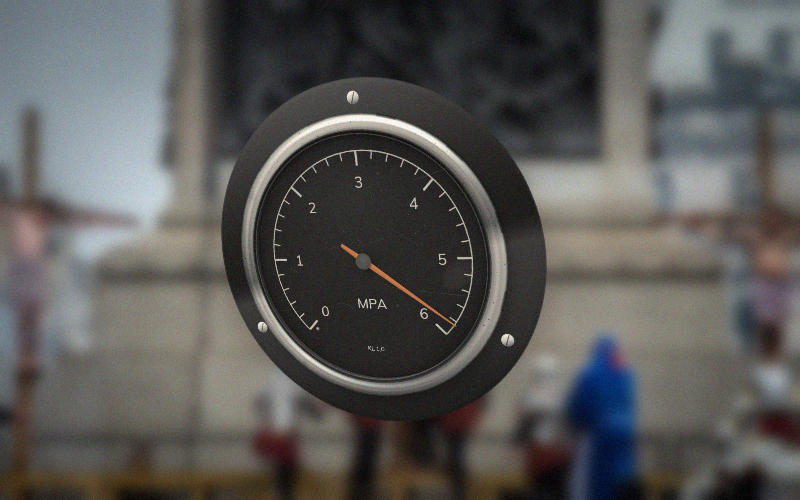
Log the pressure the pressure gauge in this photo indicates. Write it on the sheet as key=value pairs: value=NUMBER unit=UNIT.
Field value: value=5.8 unit=MPa
